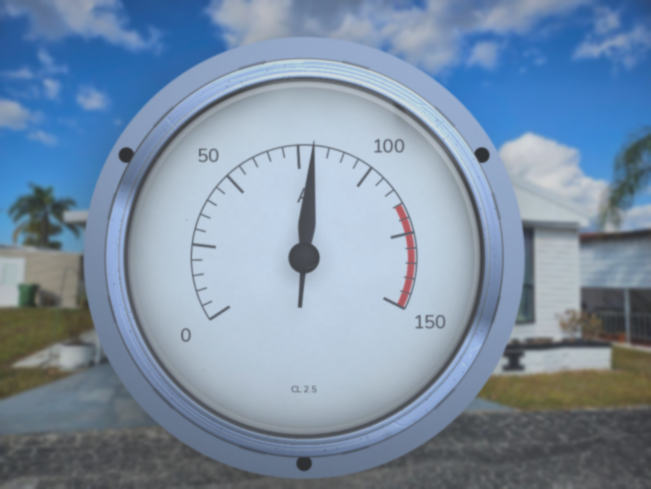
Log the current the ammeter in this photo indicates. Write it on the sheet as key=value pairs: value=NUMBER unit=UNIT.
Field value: value=80 unit=A
